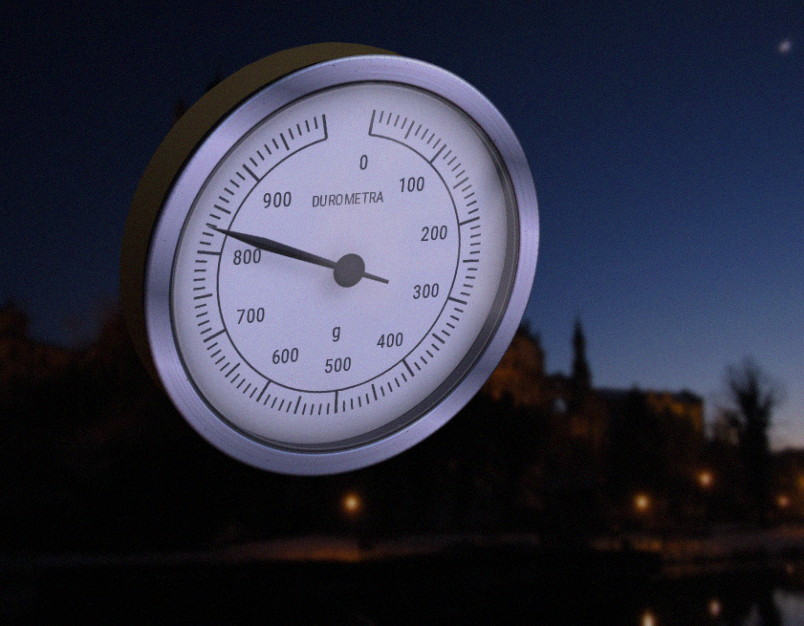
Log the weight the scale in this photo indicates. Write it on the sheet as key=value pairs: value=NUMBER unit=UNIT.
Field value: value=830 unit=g
